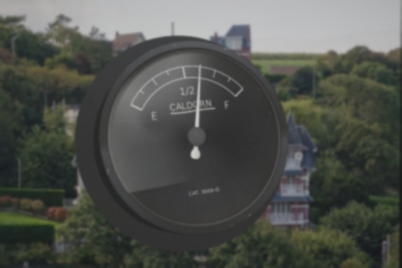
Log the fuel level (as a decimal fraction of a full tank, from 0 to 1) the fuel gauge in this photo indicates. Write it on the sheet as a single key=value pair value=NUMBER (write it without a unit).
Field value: value=0.625
